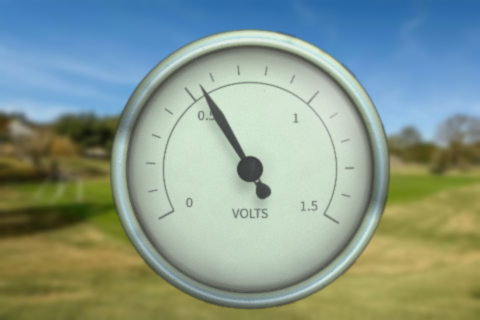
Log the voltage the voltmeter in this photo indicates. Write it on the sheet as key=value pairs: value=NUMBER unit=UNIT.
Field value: value=0.55 unit=V
